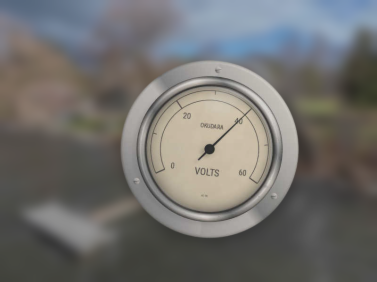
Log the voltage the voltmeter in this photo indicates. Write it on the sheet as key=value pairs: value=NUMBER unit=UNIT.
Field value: value=40 unit=V
